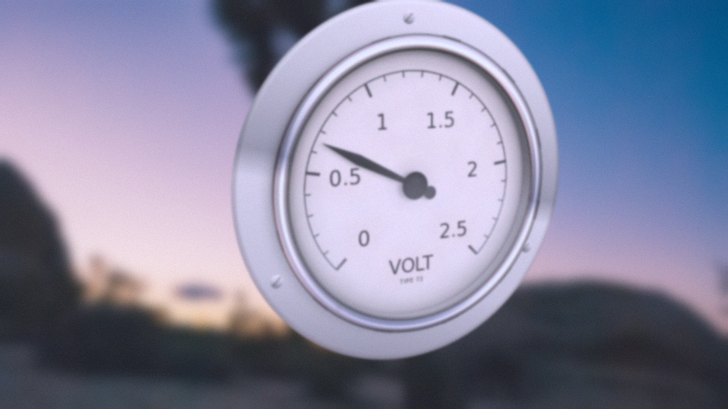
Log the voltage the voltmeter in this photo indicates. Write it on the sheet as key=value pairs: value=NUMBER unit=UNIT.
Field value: value=0.65 unit=V
